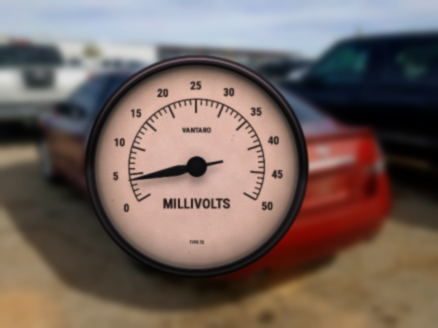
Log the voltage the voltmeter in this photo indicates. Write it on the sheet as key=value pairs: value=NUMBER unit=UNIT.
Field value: value=4 unit=mV
